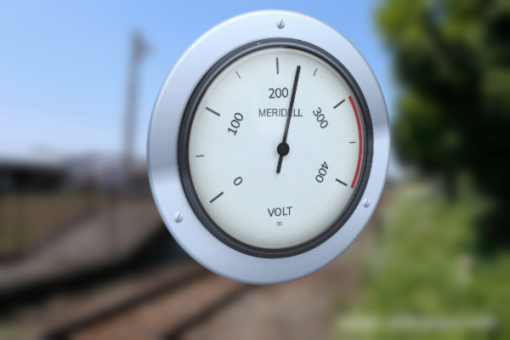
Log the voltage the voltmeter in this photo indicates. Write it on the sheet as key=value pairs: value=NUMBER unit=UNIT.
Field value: value=225 unit=V
